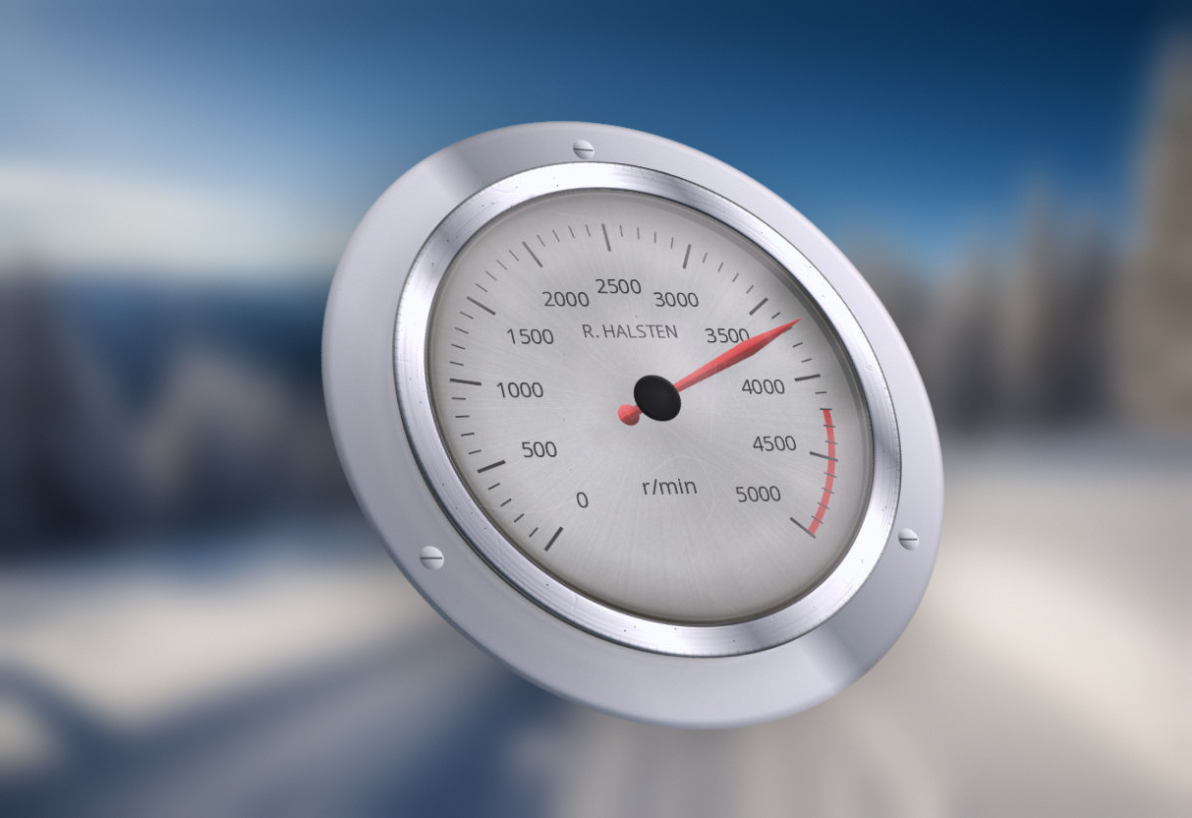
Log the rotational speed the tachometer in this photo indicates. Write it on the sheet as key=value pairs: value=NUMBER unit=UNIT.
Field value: value=3700 unit=rpm
